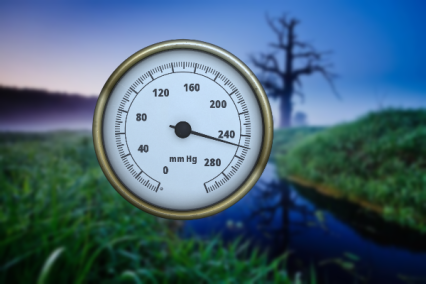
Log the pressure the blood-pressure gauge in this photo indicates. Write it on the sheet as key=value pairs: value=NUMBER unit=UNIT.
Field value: value=250 unit=mmHg
